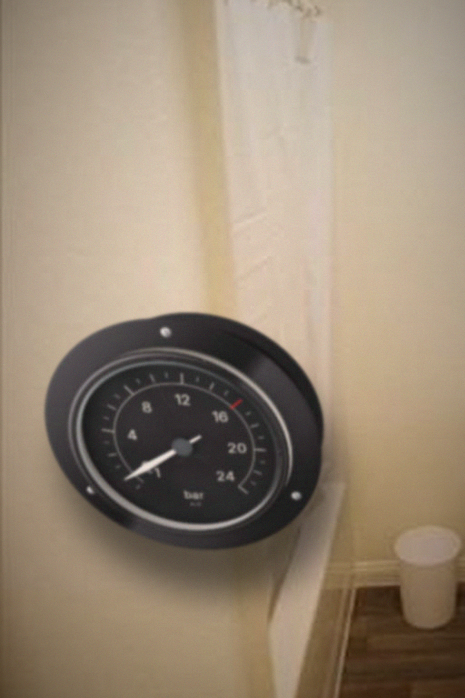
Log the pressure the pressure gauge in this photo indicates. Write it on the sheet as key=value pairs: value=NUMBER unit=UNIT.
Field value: value=0 unit=bar
